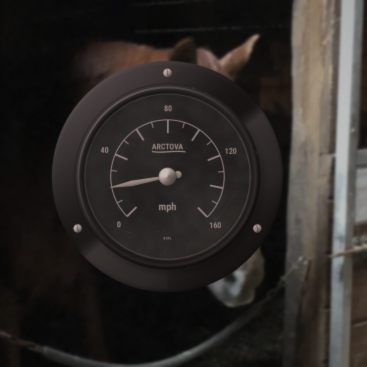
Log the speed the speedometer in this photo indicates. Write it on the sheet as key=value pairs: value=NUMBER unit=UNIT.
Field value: value=20 unit=mph
